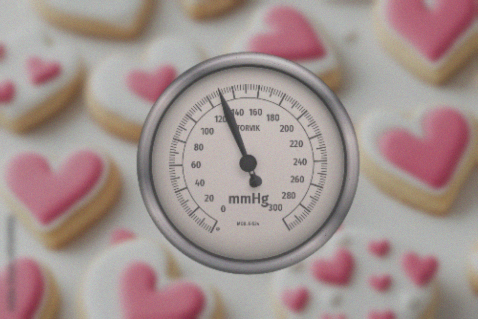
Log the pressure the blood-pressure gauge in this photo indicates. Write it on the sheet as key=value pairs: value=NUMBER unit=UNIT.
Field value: value=130 unit=mmHg
